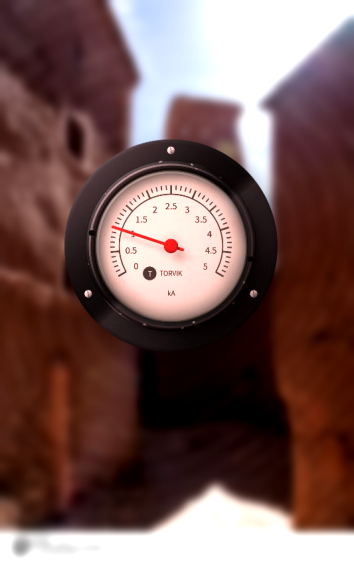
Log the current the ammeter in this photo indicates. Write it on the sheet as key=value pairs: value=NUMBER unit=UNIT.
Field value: value=1 unit=kA
